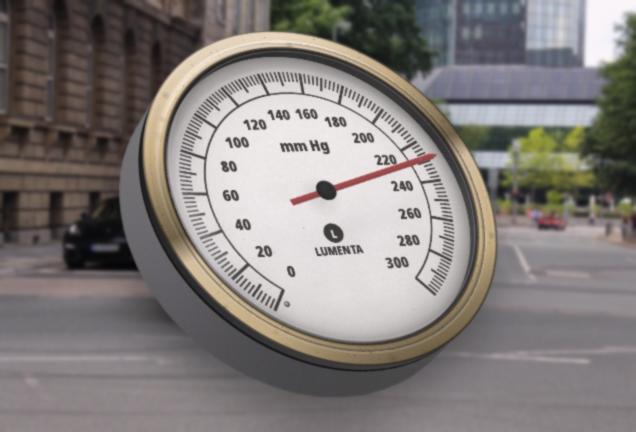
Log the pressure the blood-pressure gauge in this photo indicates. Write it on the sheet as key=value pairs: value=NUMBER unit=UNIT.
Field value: value=230 unit=mmHg
